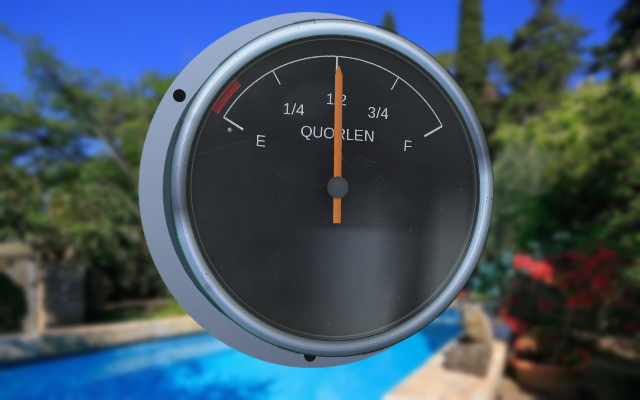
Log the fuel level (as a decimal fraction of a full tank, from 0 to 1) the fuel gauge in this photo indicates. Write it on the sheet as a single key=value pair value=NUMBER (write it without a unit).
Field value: value=0.5
